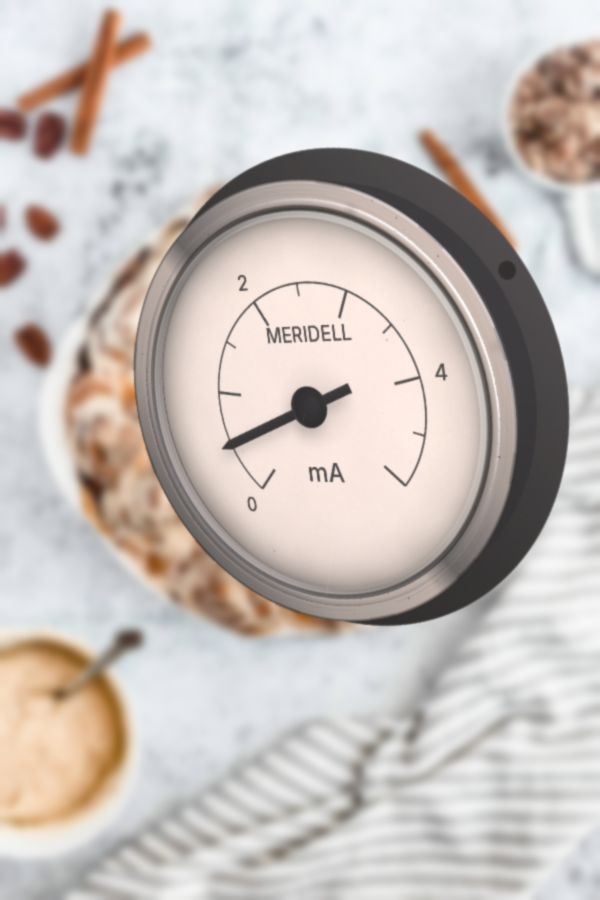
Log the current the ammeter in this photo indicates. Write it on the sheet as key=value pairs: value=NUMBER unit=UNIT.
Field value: value=0.5 unit=mA
